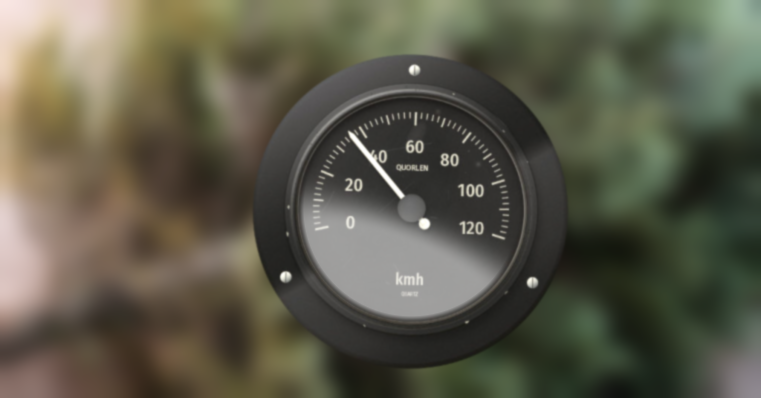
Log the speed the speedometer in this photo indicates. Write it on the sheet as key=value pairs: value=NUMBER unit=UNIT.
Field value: value=36 unit=km/h
